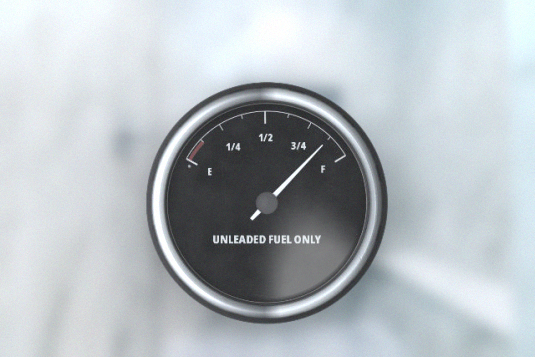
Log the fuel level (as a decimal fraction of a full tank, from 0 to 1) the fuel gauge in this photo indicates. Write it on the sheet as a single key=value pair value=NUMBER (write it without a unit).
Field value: value=0.875
